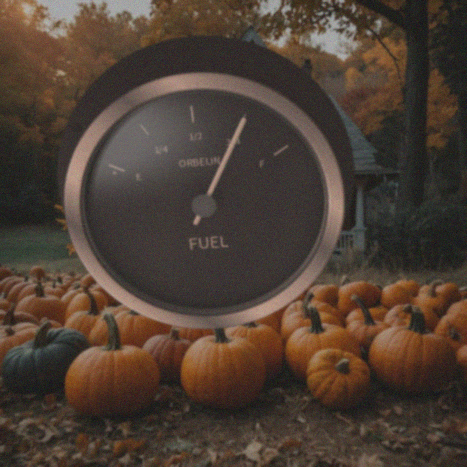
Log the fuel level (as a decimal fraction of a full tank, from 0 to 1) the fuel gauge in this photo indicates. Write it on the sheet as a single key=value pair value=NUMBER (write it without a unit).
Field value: value=0.75
